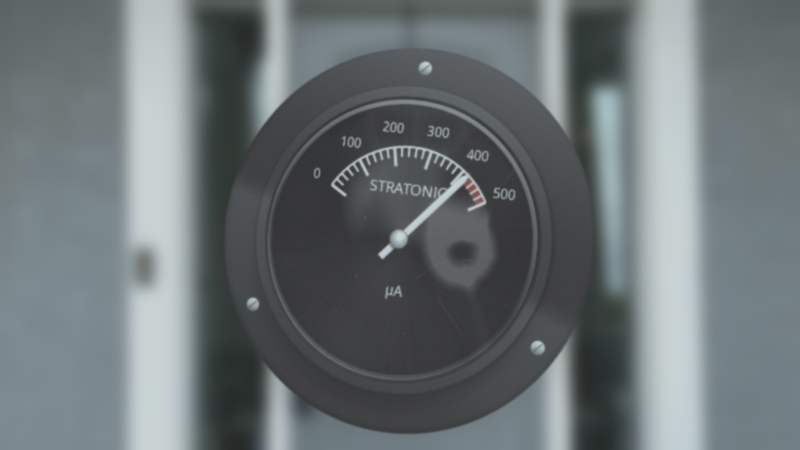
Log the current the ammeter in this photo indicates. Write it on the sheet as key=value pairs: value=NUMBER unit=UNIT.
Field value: value=420 unit=µA
